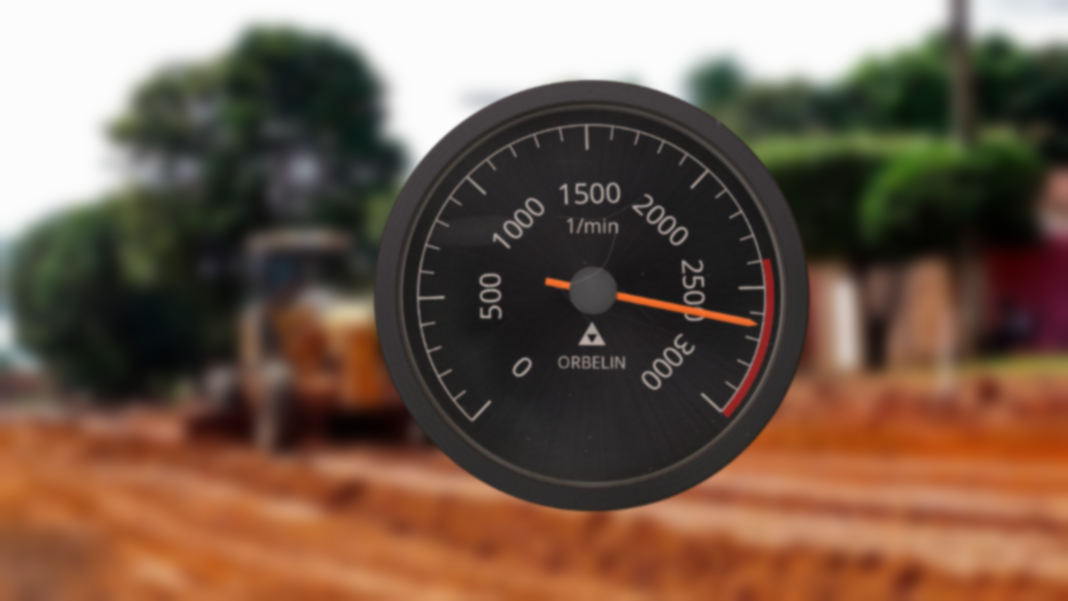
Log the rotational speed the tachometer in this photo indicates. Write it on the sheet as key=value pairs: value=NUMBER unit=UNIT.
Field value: value=2650 unit=rpm
